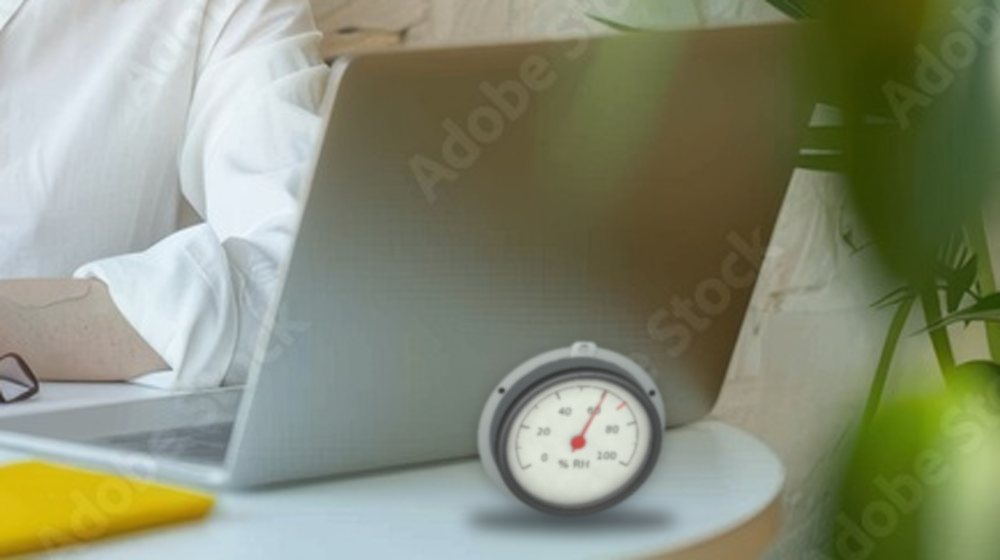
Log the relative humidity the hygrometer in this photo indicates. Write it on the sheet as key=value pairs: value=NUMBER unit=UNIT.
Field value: value=60 unit=%
